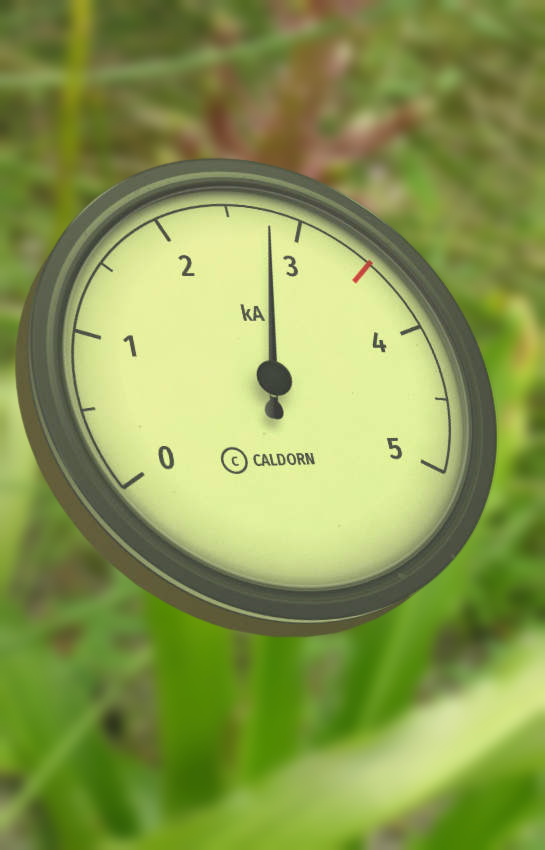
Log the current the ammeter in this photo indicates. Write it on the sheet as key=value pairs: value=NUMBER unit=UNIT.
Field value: value=2.75 unit=kA
